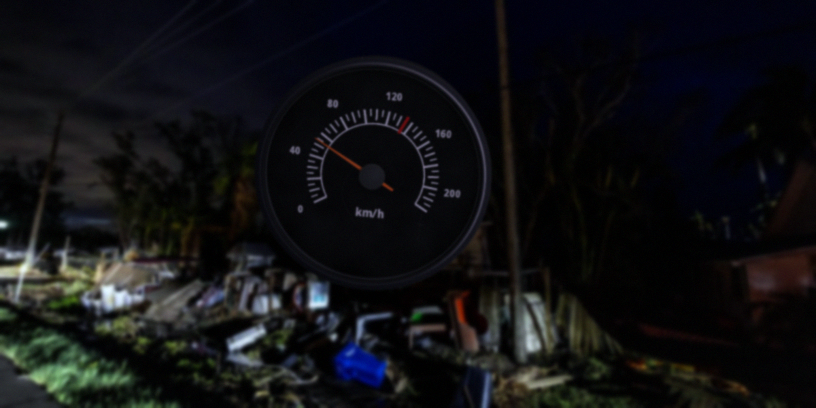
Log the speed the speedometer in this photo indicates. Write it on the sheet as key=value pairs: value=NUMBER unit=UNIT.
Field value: value=55 unit=km/h
